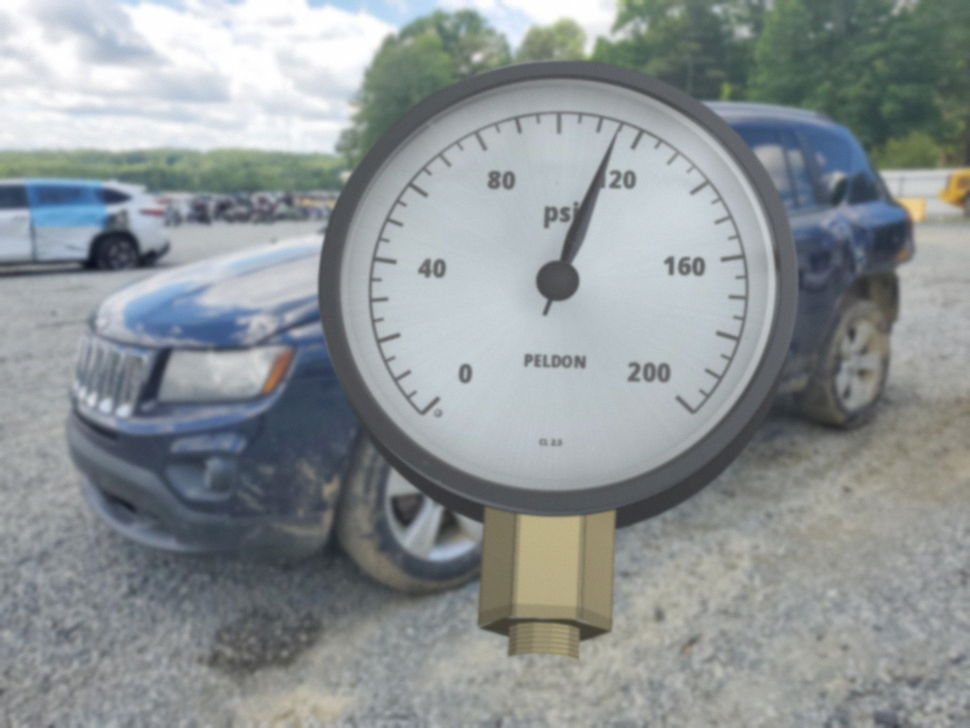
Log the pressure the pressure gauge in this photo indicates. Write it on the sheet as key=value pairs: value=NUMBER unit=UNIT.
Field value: value=115 unit=psi
